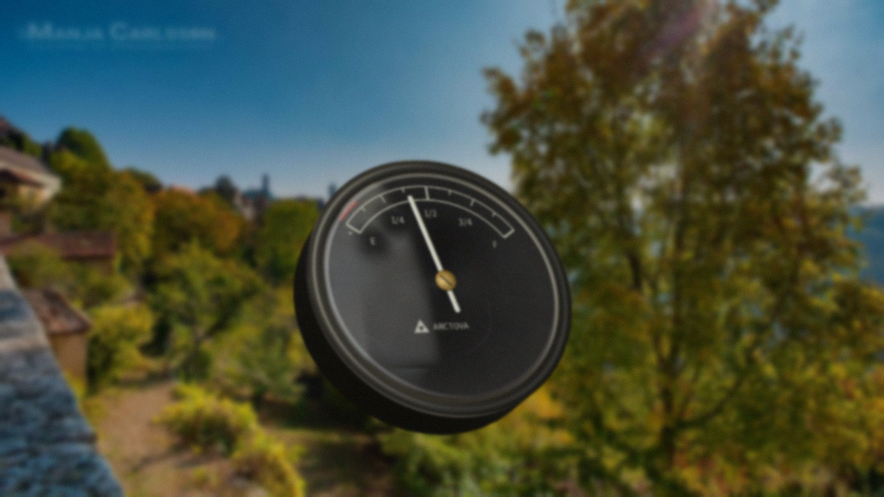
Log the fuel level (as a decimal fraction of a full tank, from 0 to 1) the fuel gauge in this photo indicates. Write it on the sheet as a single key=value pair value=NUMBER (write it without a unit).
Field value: value=0.375
